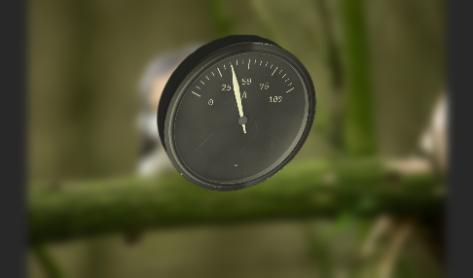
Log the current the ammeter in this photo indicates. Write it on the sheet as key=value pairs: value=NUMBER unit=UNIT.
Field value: value=35 unit=A
